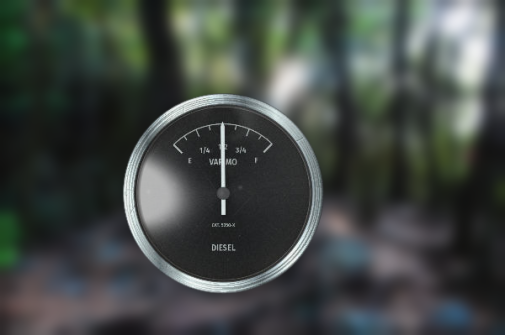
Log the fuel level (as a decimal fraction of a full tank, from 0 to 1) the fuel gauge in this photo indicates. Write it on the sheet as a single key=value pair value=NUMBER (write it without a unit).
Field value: value=0.5
